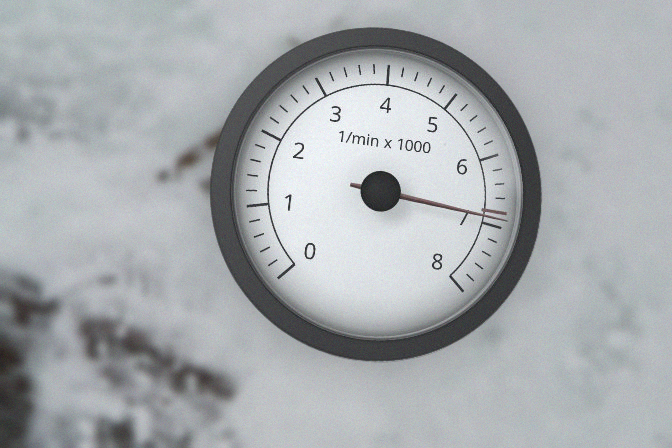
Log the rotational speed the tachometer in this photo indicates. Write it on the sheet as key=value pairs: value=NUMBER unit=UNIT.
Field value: value=6900 unit=rpm
